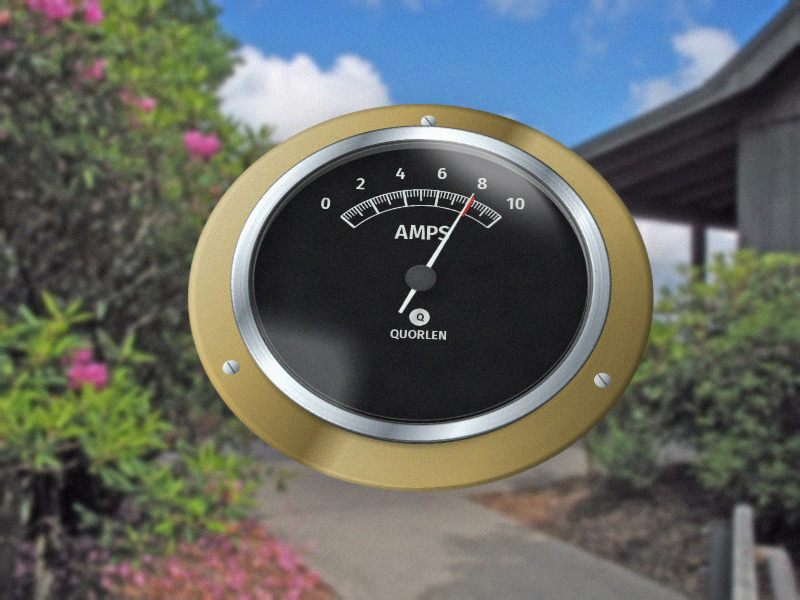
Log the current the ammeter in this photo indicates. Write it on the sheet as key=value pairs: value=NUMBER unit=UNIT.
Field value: value=8 unit=A
